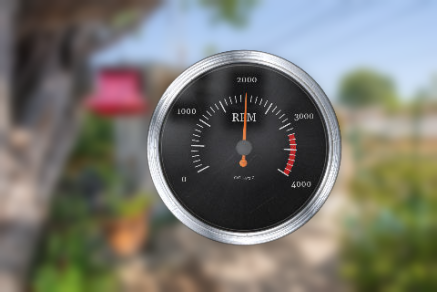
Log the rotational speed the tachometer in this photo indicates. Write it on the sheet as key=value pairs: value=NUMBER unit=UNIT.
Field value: value=2000 unit=rpm
